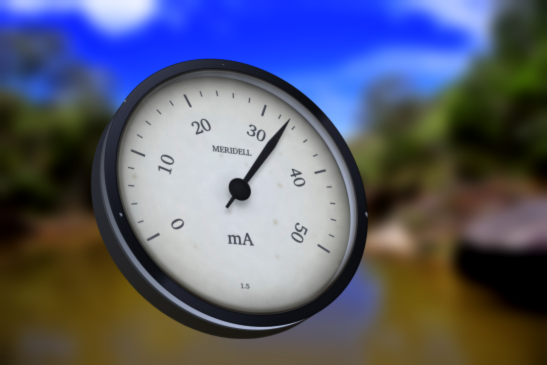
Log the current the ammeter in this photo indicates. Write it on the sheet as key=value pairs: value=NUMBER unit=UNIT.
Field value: value=33 unit=mA
